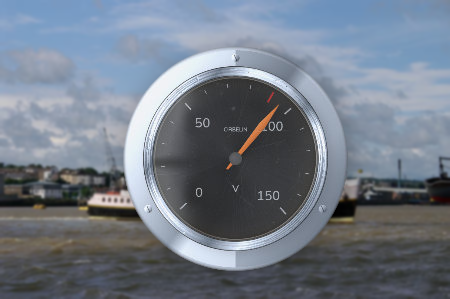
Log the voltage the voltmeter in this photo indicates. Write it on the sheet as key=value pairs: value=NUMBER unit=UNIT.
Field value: value=95 unit=V
